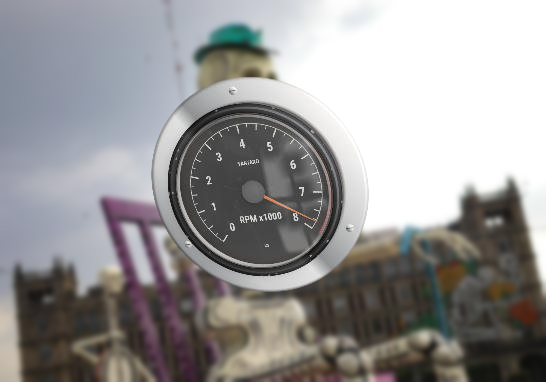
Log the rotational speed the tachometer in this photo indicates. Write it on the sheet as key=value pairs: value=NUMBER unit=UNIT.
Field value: value=7750 unit=rpm
